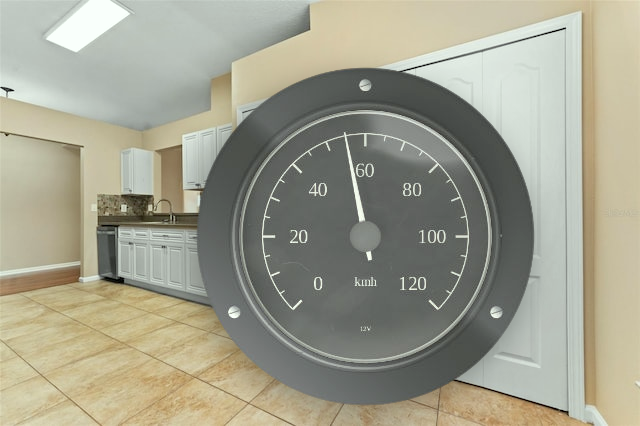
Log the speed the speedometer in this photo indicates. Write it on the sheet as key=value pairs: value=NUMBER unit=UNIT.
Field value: value=55 unit=km/h
